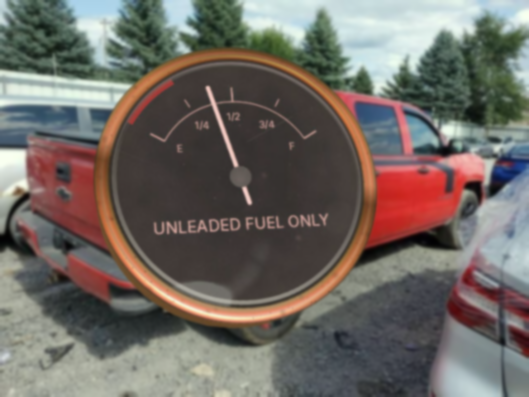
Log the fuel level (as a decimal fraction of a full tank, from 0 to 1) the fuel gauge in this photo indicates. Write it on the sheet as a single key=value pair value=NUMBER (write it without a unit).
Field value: value=0.375
